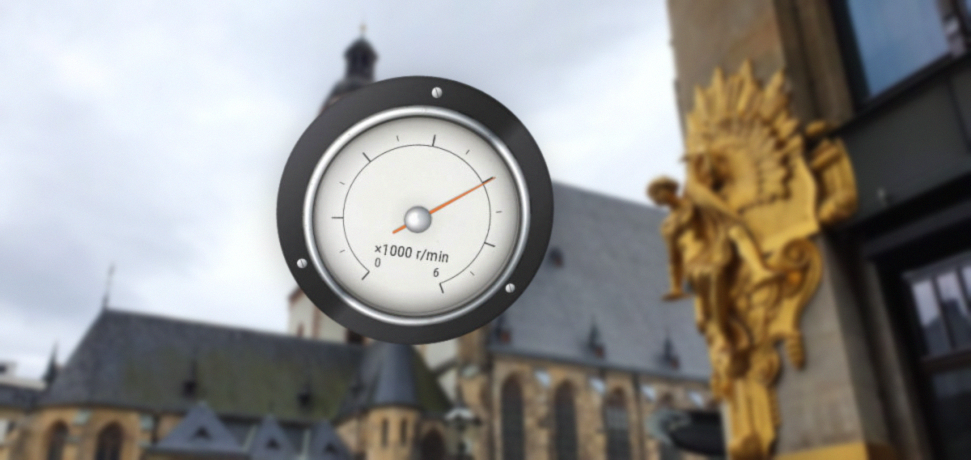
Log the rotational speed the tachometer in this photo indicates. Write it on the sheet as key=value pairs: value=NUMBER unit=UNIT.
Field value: value=4000 unit=rpm
